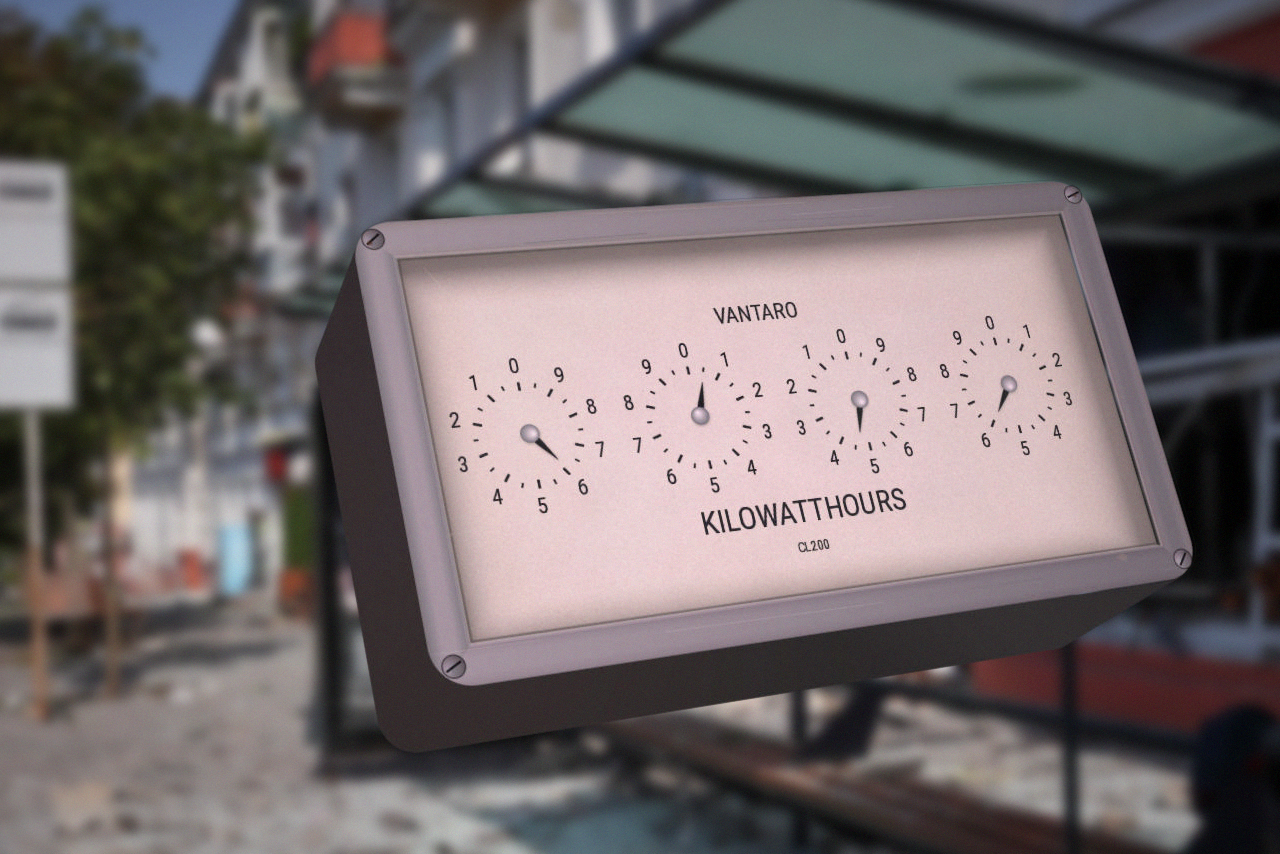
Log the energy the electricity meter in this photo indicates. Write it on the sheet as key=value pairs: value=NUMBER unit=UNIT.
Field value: value=6046 unit=kWh
